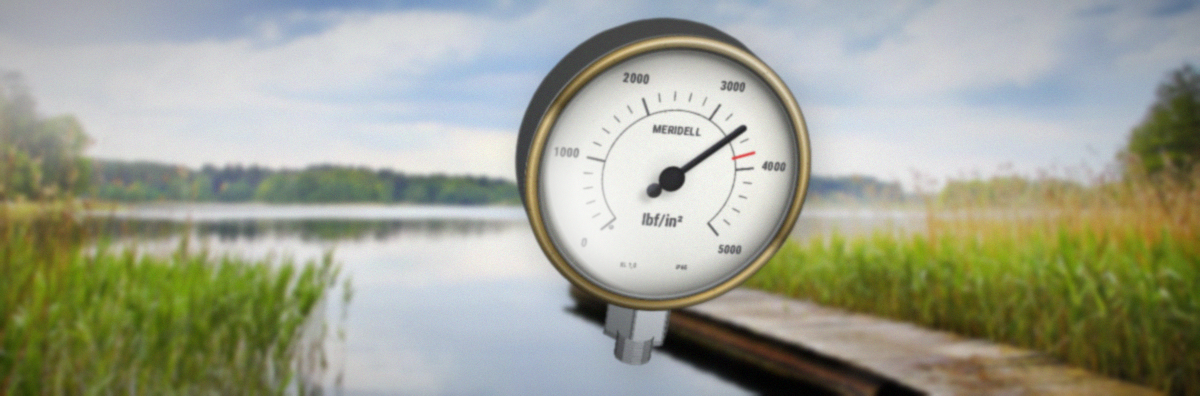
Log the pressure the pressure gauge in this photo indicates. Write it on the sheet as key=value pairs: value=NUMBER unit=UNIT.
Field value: value=3400 unit=psi
